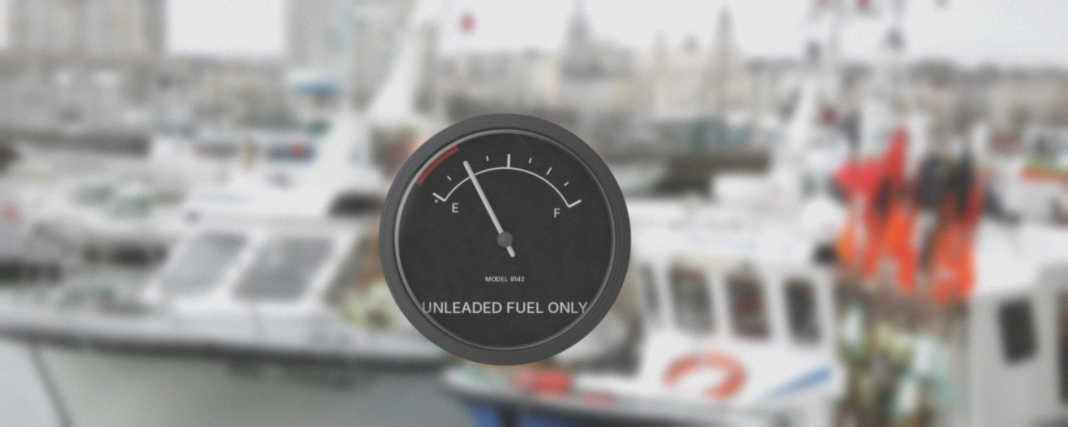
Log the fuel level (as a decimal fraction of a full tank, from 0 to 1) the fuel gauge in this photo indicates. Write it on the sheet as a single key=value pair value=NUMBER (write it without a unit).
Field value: value=0.25
